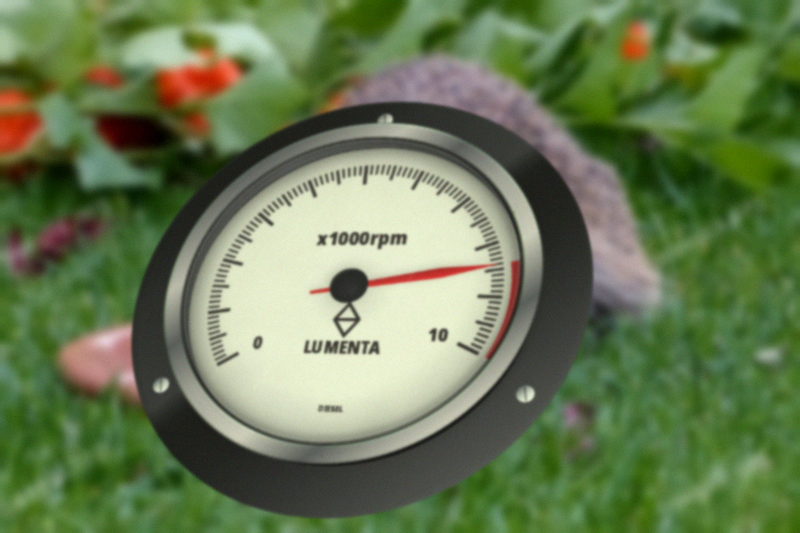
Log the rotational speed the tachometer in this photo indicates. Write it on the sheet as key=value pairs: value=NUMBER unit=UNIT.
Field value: value=8500 unit=rpm
